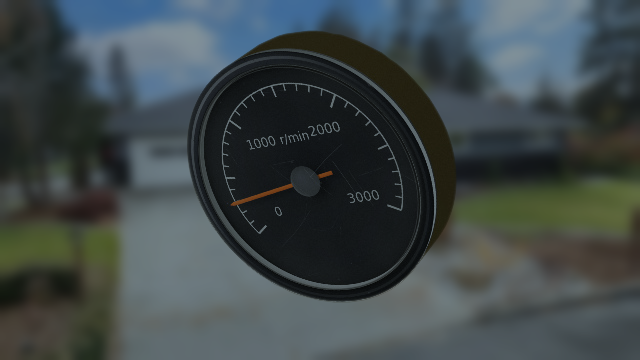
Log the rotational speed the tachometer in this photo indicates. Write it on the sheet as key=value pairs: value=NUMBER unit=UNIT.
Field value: value=300 unit=rpm
